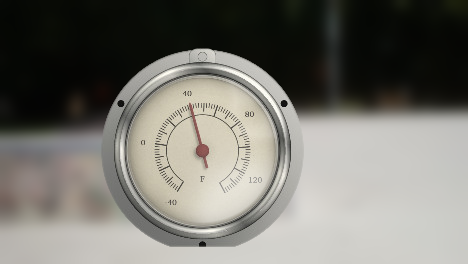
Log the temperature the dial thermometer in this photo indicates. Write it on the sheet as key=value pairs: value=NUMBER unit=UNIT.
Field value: value=40 unit=°F
